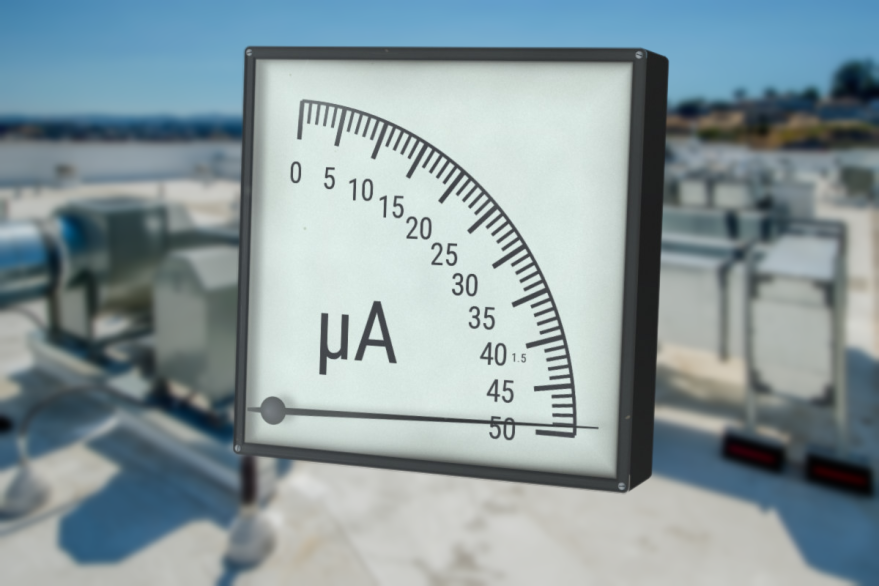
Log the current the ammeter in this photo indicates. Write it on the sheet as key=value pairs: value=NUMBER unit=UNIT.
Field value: value=49 unit=µA
